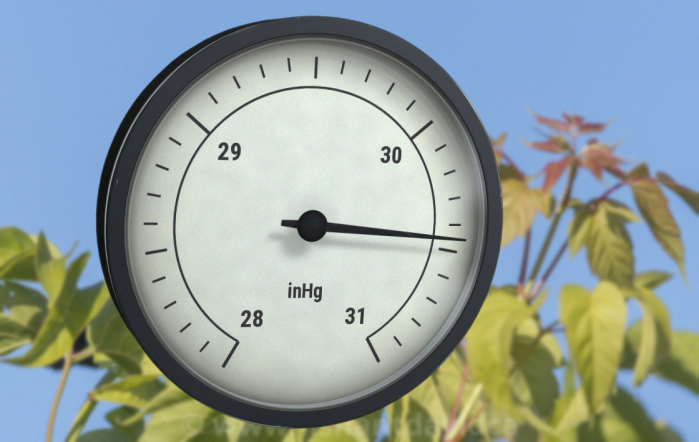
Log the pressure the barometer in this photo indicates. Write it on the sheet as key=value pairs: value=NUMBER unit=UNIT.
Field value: value=30.45 unit=inHg
